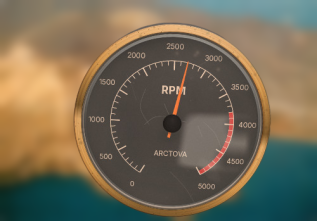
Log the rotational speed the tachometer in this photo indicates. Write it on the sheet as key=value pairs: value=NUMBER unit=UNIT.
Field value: value=2700 unit=rpm
